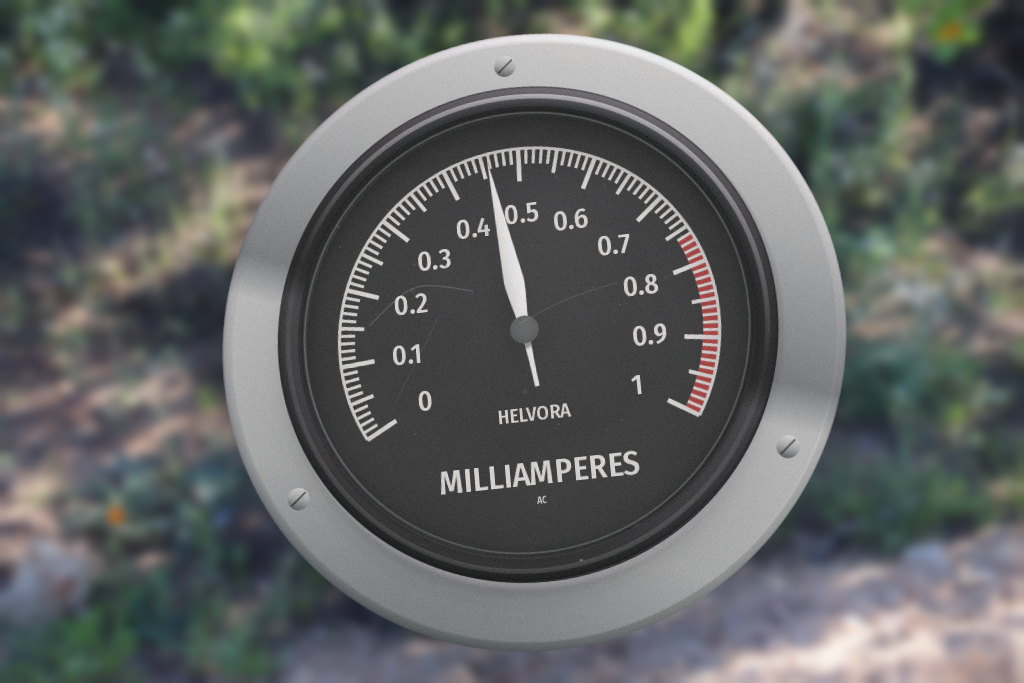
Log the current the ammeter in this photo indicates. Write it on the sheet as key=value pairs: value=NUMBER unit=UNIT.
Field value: value=0.46 unit=mA
